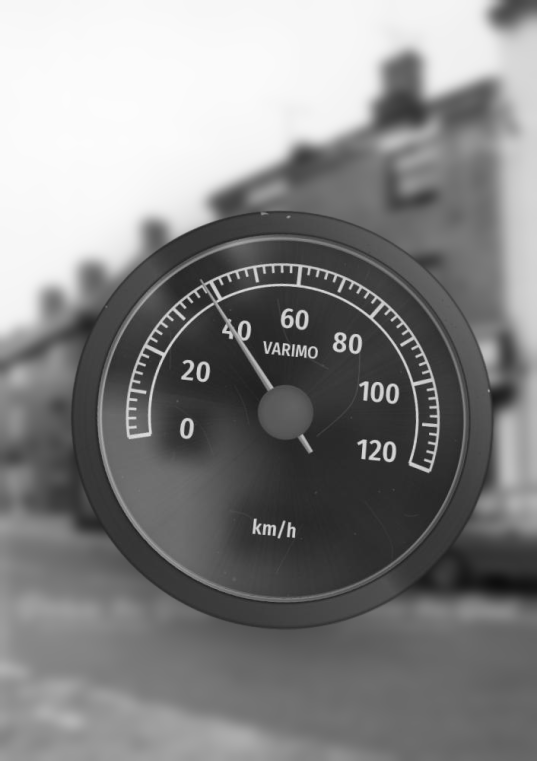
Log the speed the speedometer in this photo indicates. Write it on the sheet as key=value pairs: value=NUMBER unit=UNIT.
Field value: value=38 unit=km/h
